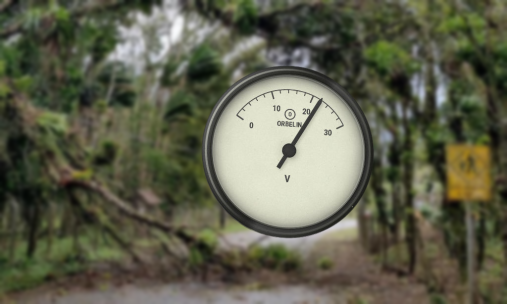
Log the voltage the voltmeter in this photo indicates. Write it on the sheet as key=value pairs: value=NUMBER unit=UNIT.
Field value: value=22 unit=V
